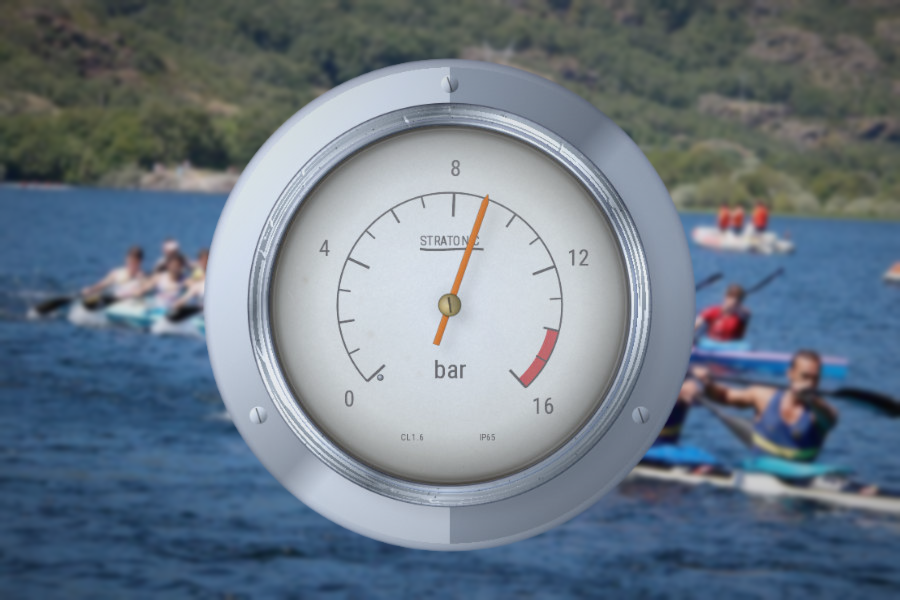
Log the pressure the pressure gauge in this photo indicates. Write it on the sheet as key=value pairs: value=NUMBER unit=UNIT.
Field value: value=9 unit=bar
